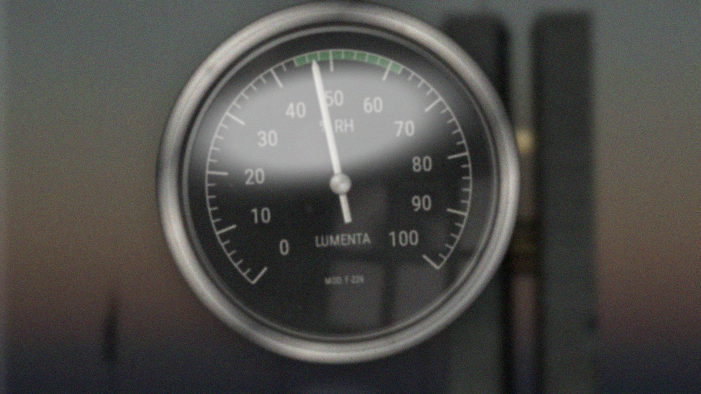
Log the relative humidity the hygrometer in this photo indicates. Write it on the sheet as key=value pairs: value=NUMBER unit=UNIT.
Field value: value=47 unit=%
